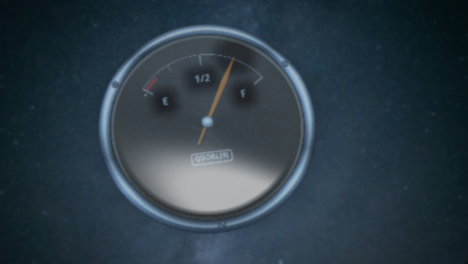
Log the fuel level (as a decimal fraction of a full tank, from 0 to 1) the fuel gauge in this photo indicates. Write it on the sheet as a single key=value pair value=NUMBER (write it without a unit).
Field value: value=0.75
